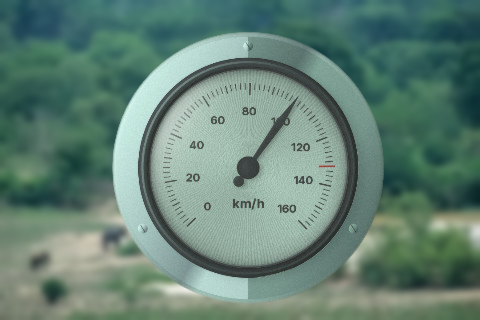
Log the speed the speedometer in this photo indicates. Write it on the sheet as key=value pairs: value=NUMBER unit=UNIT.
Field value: value=100 unit=km/h
